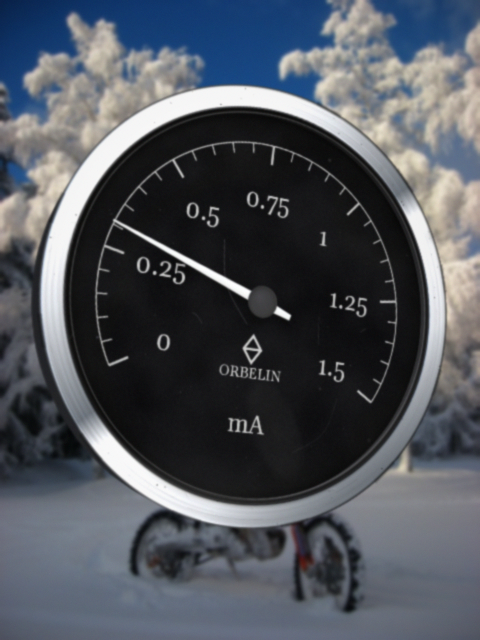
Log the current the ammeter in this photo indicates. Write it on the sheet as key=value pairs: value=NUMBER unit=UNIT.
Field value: value=0.3 unit=mA
